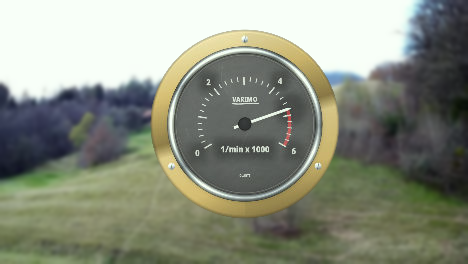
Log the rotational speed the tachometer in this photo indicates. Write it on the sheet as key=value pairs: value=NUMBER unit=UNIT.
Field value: value=4800 unit=rpm
